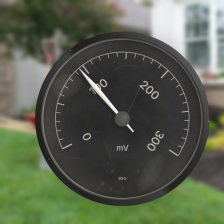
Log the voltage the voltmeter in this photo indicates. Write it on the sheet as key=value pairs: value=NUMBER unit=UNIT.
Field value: value=95 unit=mV
